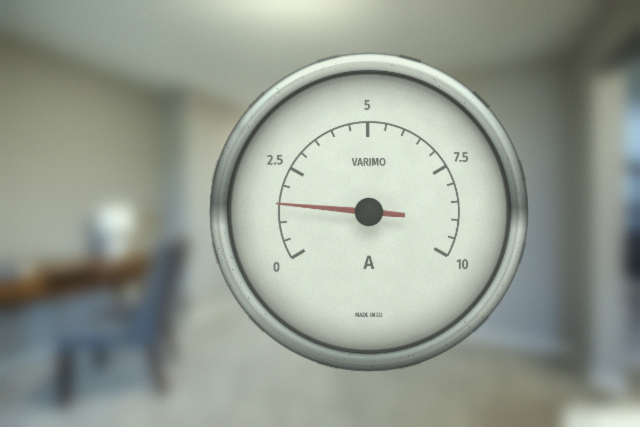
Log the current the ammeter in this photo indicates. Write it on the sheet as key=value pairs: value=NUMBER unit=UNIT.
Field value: value=1.5 unit=A
